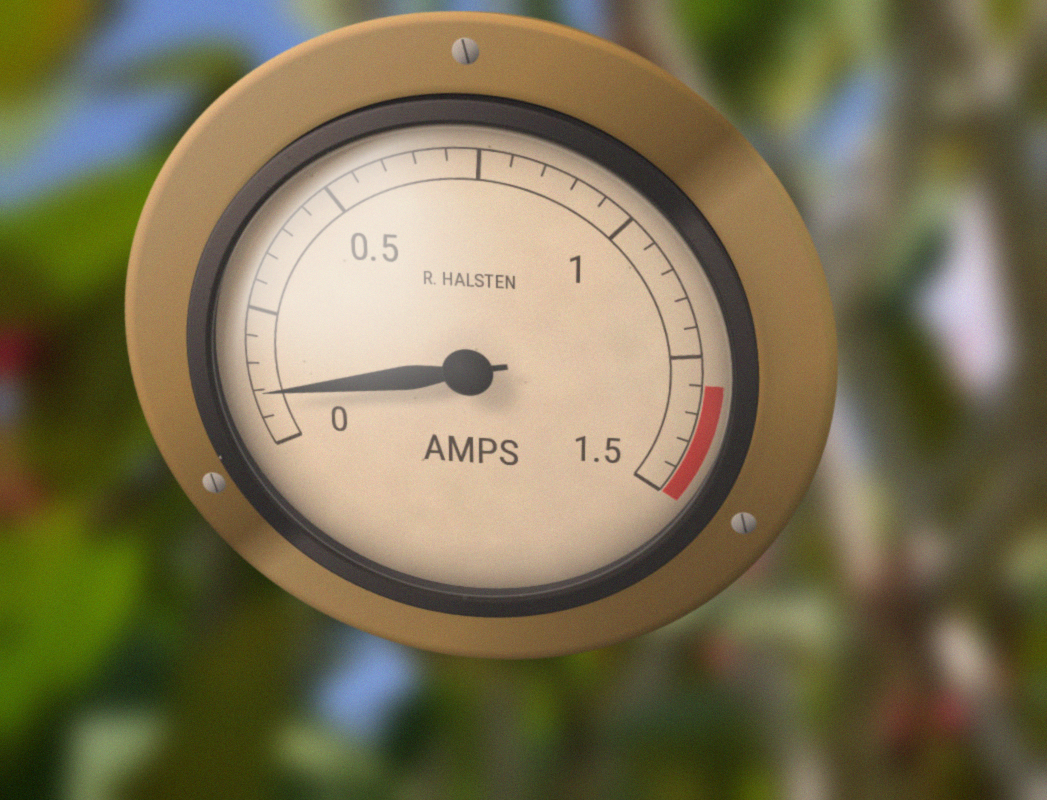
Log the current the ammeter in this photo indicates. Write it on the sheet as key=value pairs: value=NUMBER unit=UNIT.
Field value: value=0.1 unit=A
